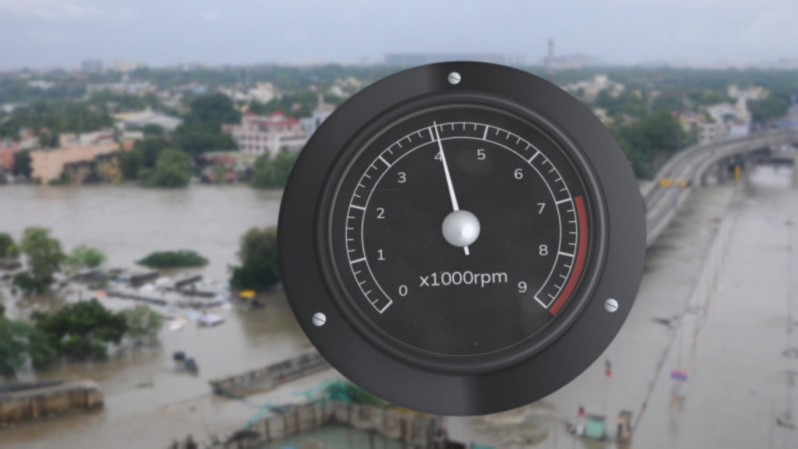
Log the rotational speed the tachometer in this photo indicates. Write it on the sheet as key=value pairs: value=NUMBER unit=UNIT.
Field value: value=4100 unit=rpm
